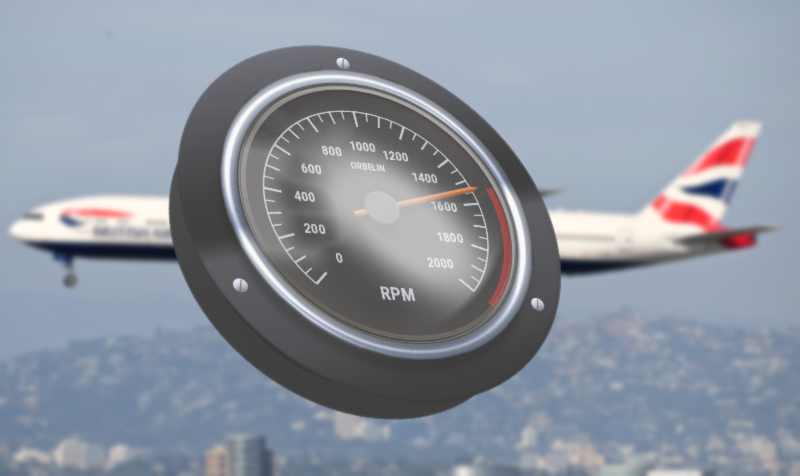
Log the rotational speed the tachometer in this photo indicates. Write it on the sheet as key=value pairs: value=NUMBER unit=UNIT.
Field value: value=1550 unit=rpm
